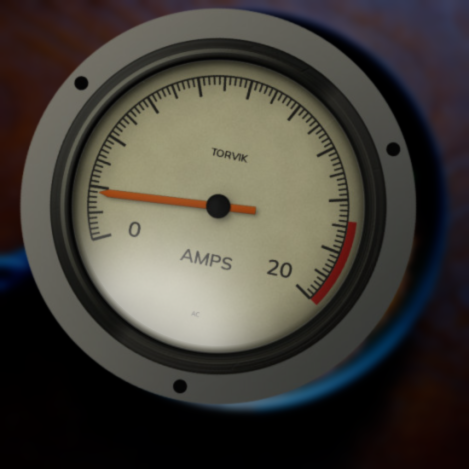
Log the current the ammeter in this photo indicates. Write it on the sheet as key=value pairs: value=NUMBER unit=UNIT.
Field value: value=1.8 unit=A
